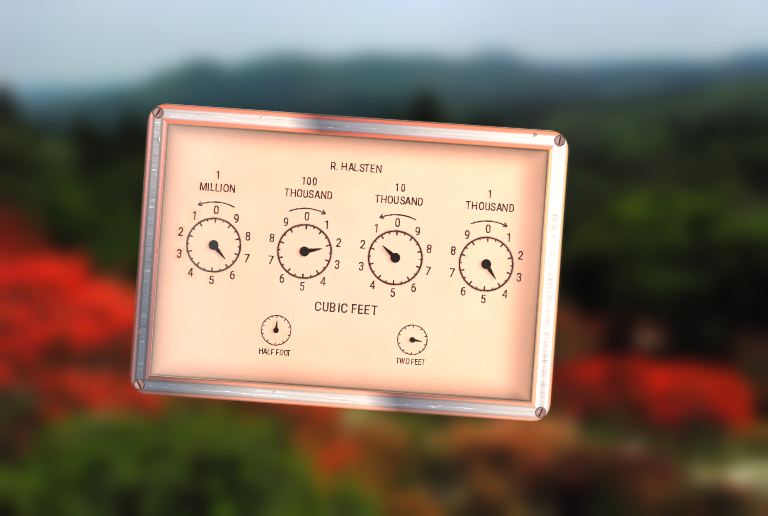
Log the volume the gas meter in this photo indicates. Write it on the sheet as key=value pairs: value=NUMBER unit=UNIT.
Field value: value=621400 unit=ft³
